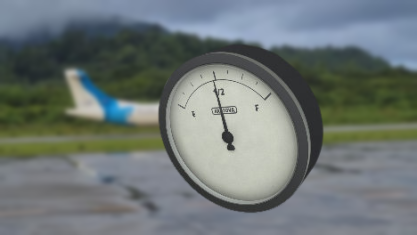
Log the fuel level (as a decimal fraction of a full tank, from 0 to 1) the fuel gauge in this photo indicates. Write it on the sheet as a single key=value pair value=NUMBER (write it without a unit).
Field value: value=0.5
